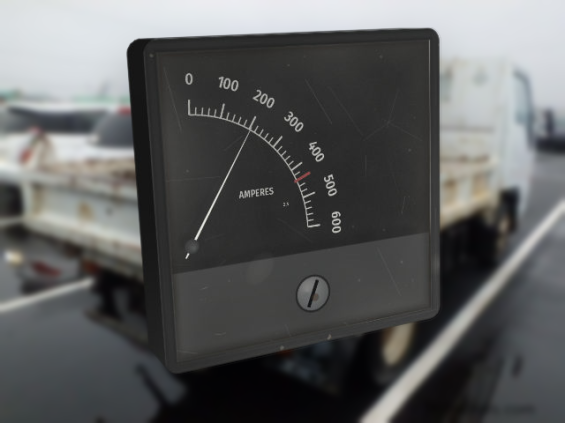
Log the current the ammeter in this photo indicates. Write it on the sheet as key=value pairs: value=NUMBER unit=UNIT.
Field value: value=200 unit=A
